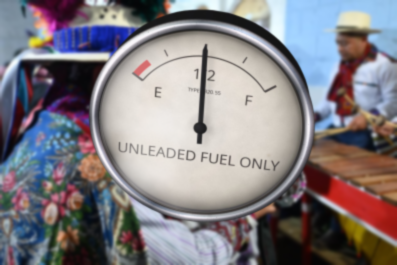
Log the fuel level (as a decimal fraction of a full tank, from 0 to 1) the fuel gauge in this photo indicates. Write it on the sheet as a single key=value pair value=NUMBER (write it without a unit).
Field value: value=0.5
